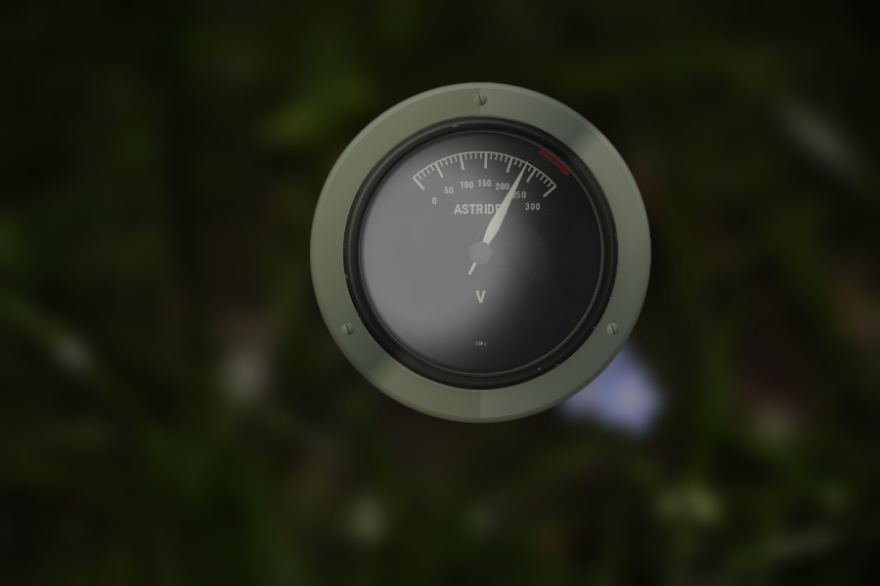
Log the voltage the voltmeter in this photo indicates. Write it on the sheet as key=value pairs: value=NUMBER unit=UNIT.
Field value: value=230 unit=V
